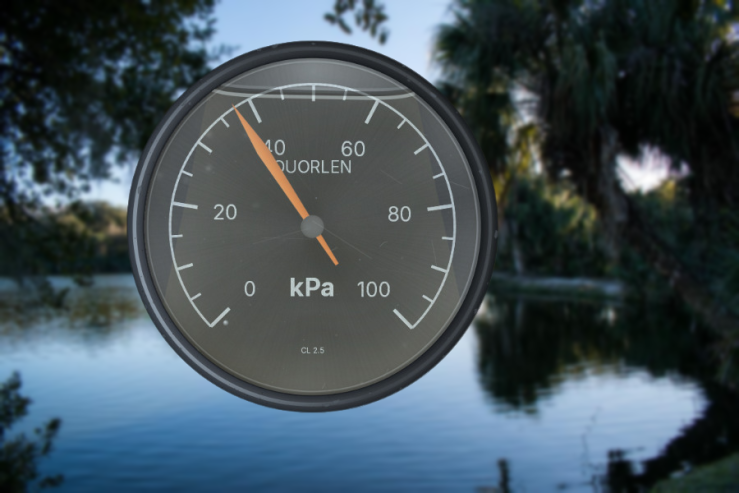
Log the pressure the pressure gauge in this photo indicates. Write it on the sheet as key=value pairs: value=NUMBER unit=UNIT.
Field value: value=37.5 unit=kPa
